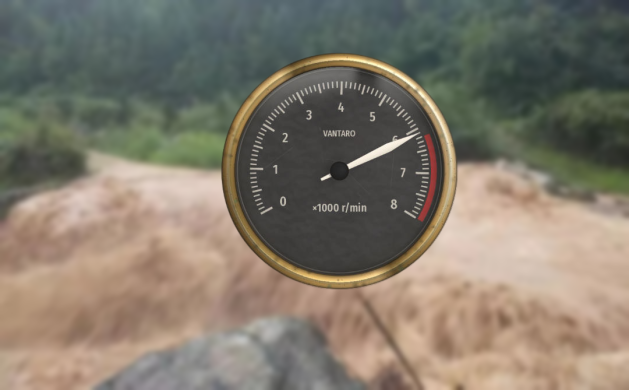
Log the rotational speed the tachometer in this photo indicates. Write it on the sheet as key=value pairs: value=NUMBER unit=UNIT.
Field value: value=6100 unit=rpm
